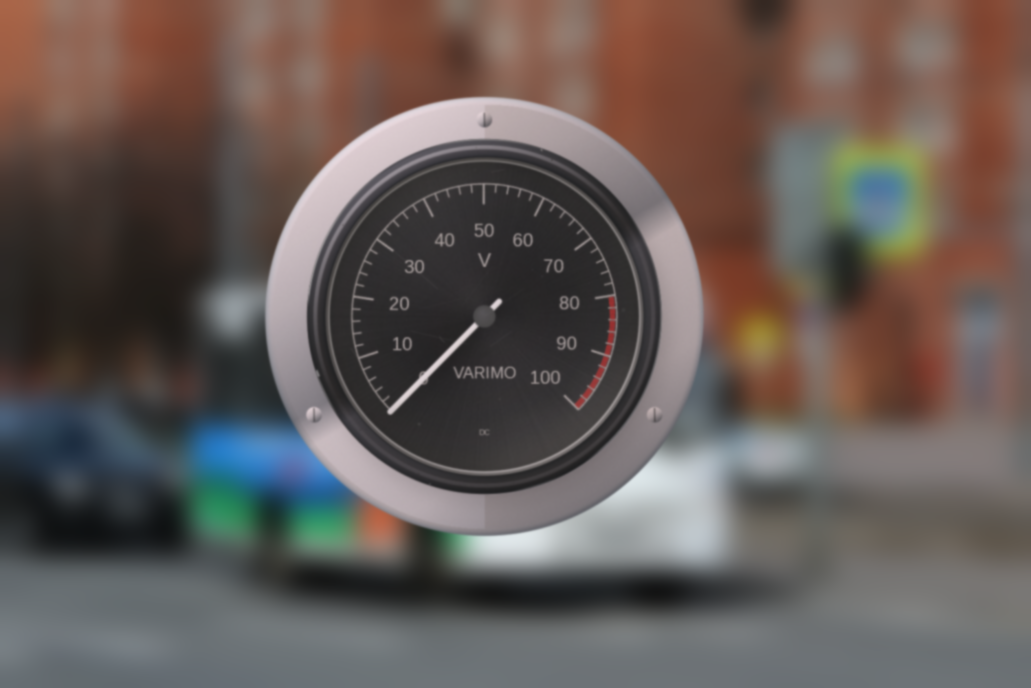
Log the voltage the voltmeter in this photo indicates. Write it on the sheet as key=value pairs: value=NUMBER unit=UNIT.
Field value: value=0 unit=V
